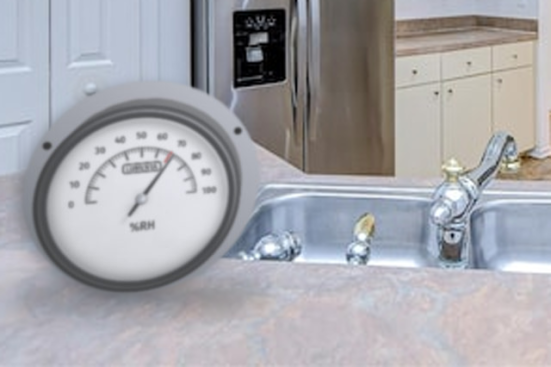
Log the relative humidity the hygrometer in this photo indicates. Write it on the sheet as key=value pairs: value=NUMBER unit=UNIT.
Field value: value=70 unit=%
